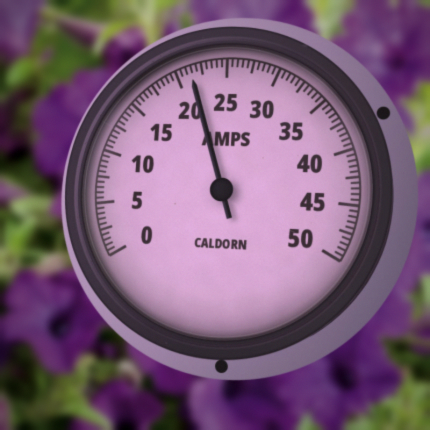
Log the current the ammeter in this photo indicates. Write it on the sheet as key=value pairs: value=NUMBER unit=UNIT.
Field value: value=21.5 unit=A
